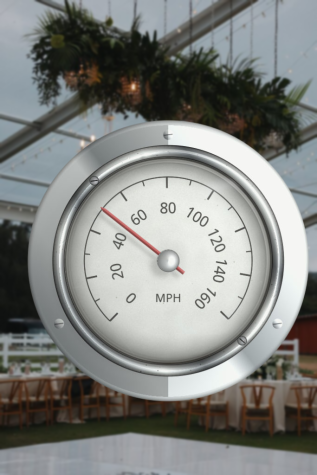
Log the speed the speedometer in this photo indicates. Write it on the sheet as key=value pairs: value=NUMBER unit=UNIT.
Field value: value=50 unit=mph
